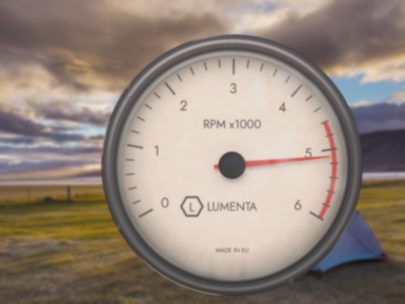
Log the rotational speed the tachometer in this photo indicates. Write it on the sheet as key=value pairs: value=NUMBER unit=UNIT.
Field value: value=5100 unit=rpm
